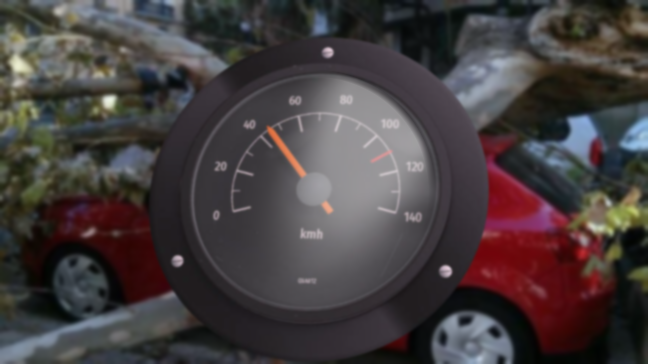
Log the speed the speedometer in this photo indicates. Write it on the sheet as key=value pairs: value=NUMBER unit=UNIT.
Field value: value=45 unit=km/h
